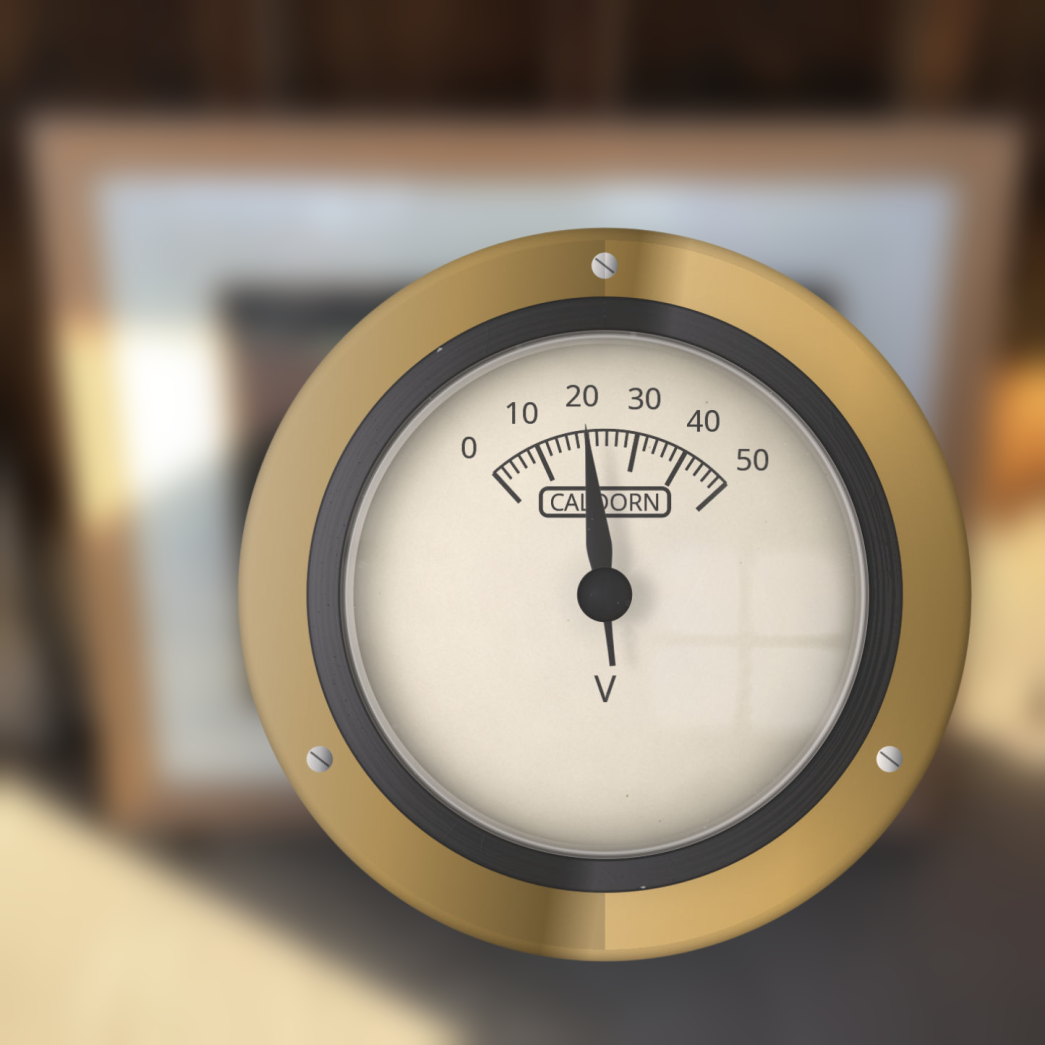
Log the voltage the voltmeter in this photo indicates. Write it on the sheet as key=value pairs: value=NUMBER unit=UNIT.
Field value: value=20 unit=V
